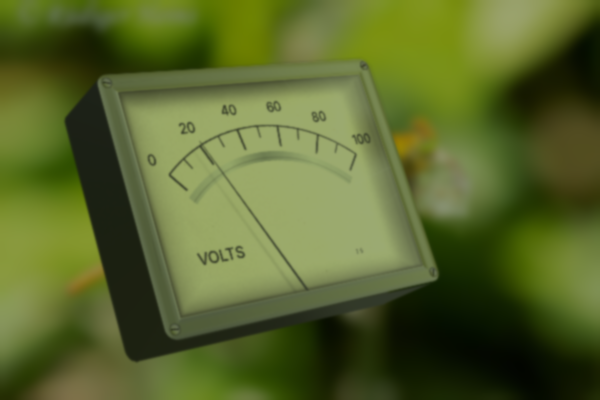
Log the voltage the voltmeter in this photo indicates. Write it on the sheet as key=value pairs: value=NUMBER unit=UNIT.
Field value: value=20 unit=V
